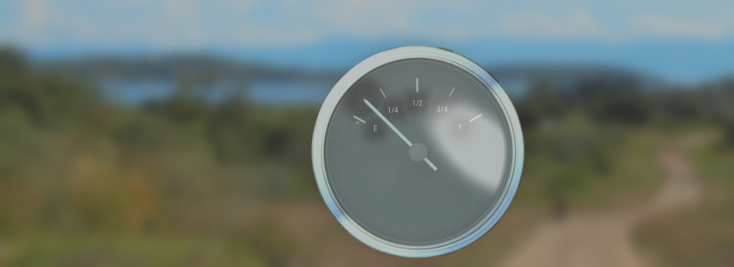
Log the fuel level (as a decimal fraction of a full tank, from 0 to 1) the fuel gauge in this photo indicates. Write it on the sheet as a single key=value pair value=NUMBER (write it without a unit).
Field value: value=0.125
